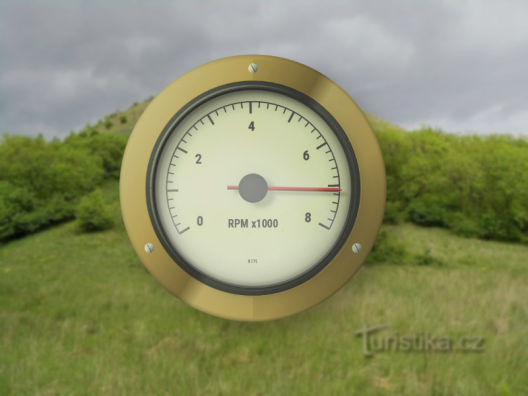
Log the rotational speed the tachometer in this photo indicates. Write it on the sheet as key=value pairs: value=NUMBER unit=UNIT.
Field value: value=7100 unit=rpm
